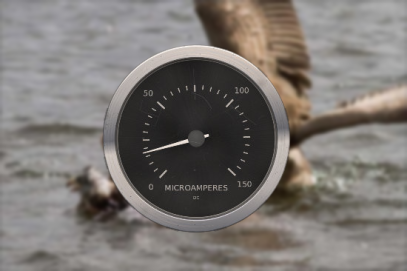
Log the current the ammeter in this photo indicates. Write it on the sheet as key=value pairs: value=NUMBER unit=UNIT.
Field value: value=17.5 unit=µA
